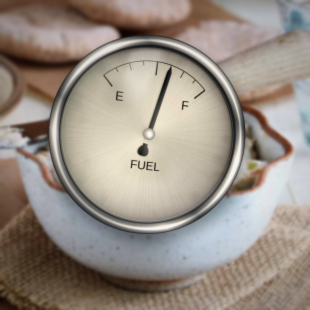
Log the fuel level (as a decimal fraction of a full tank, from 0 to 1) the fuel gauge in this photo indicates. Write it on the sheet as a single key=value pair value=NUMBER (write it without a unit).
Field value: value=0.625
